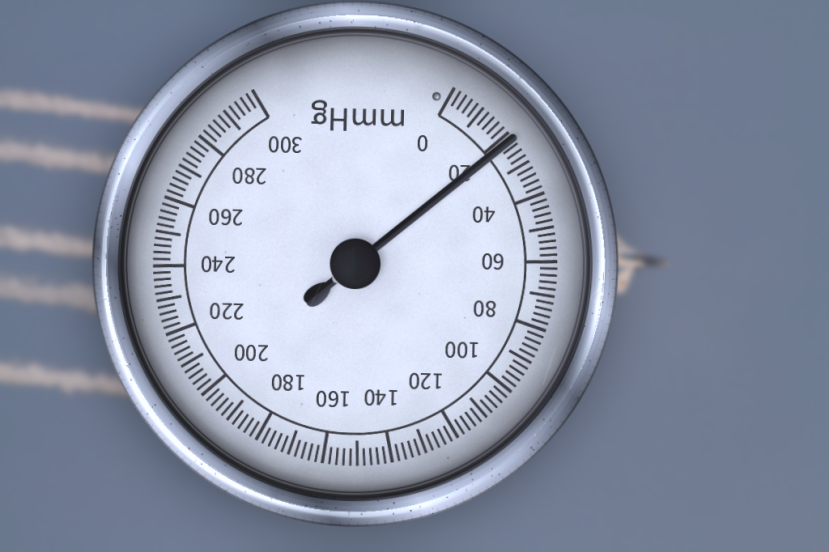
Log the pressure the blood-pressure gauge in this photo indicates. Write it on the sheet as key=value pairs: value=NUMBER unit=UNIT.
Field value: value=22 unit=mmHg
